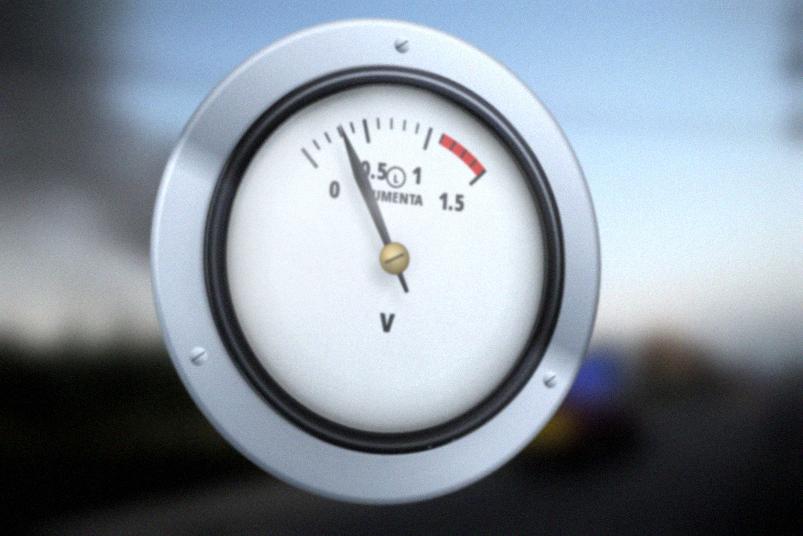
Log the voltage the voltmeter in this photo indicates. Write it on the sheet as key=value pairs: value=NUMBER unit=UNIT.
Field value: value=0.3 unit=V
